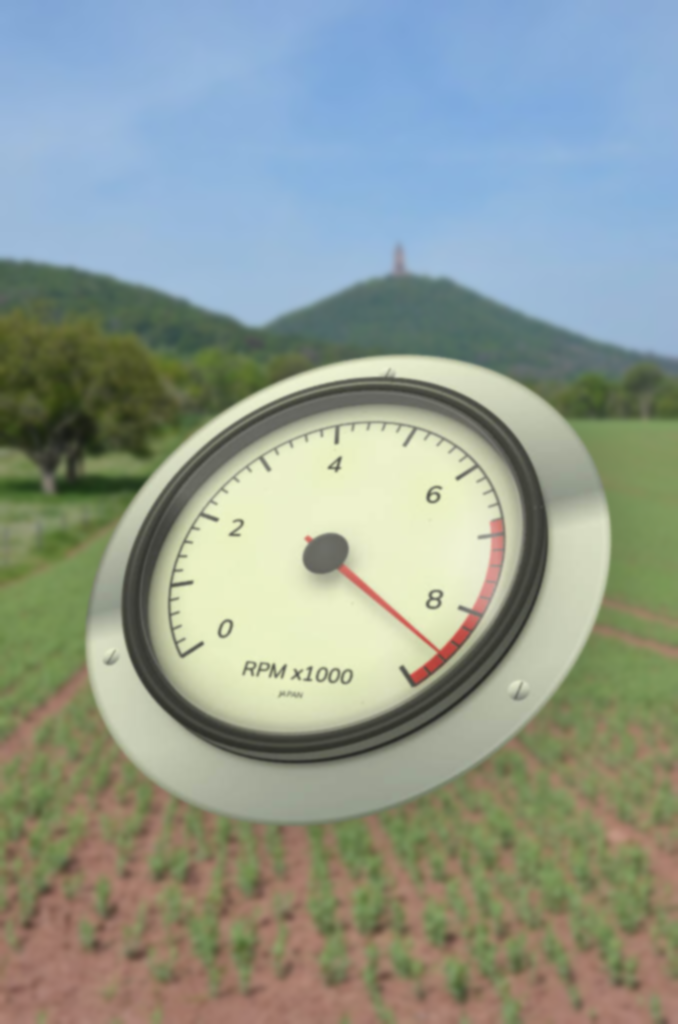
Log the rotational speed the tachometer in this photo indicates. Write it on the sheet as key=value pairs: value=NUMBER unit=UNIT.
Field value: value=8600 unit=rpm
